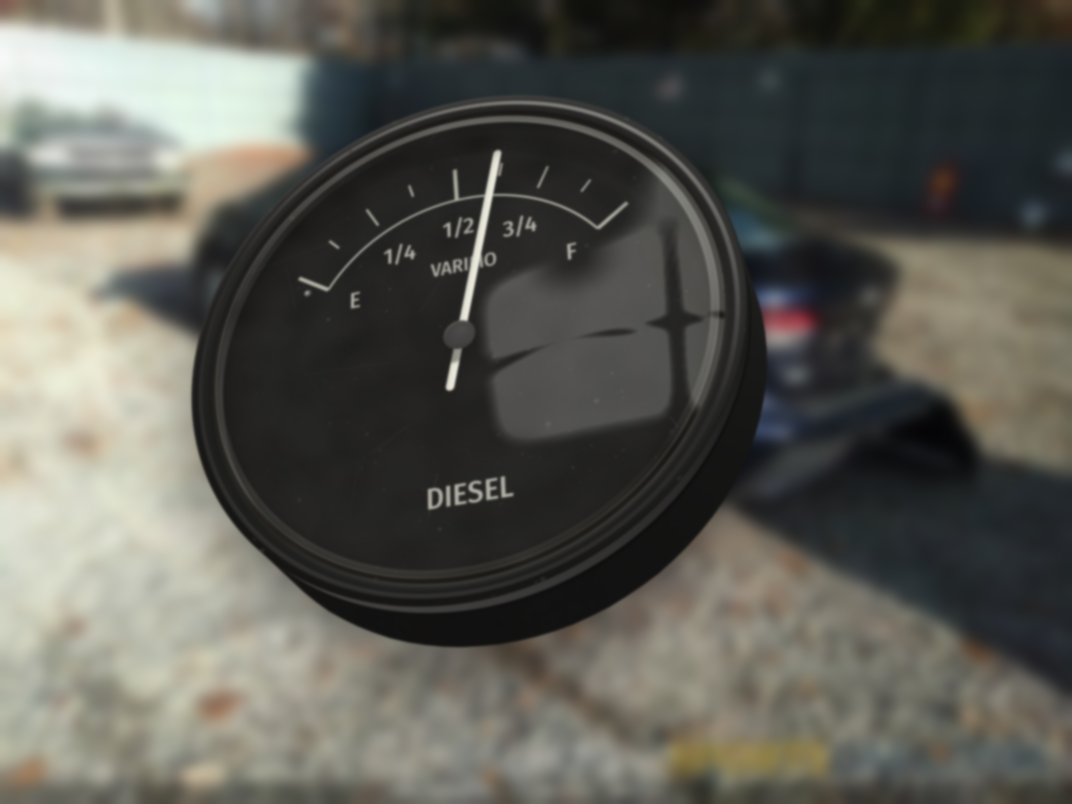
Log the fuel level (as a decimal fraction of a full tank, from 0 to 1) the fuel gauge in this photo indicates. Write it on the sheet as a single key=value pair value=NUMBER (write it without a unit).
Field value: value=0.625
